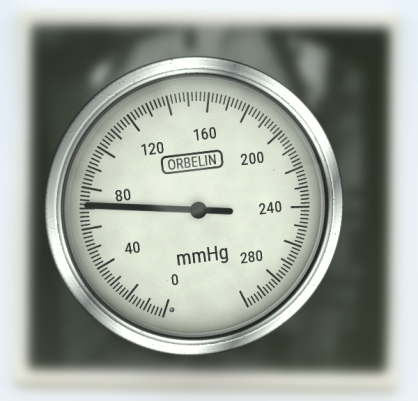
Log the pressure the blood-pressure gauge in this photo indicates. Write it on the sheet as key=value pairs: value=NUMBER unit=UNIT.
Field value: value=72 unit=mmHg
